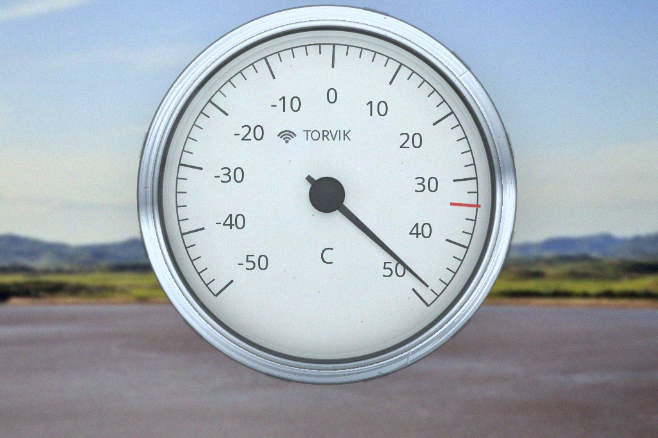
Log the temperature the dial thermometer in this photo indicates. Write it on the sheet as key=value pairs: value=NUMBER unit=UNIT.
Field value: value=48 unit=°C
